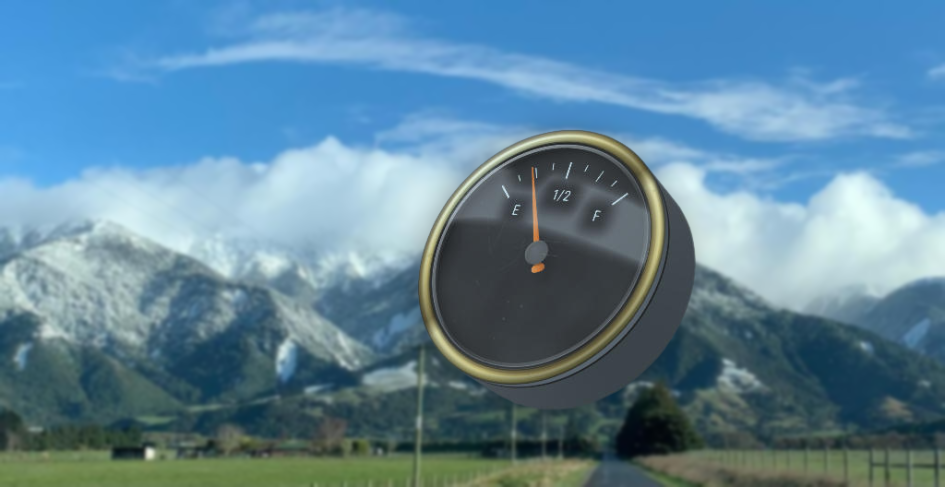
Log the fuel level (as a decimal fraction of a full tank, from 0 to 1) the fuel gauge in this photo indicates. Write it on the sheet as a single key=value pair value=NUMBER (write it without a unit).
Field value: value=0.25
